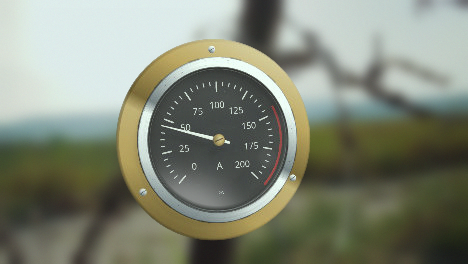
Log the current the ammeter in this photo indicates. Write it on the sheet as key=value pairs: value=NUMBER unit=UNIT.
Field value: value=45 unit=A
